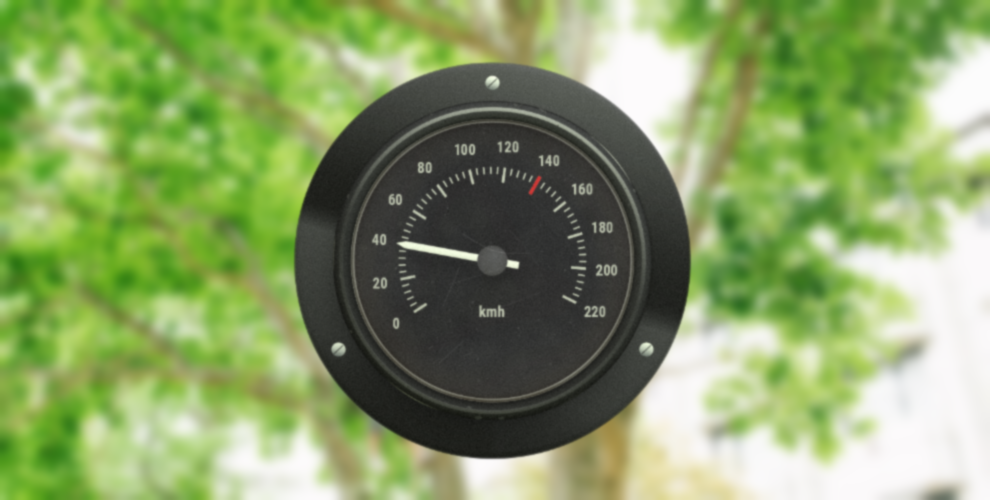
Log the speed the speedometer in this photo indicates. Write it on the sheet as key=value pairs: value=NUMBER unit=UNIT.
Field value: value=40 unit=km/h
